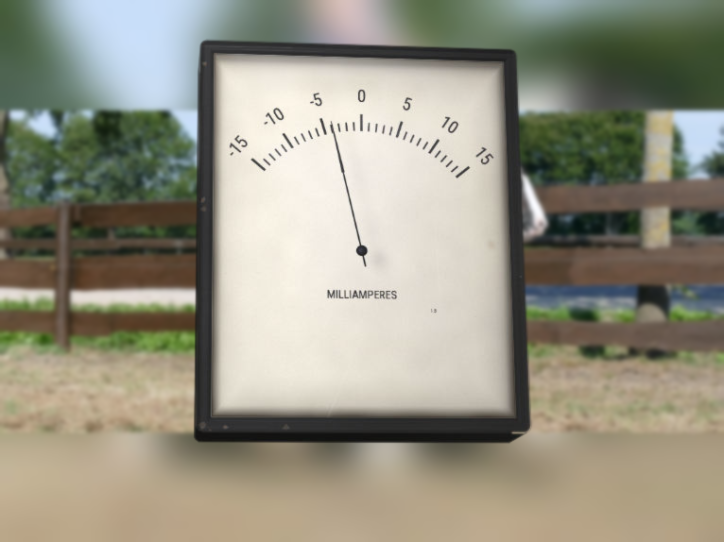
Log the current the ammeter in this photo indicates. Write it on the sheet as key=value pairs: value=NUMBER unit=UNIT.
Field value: value=-4 unit=mA
